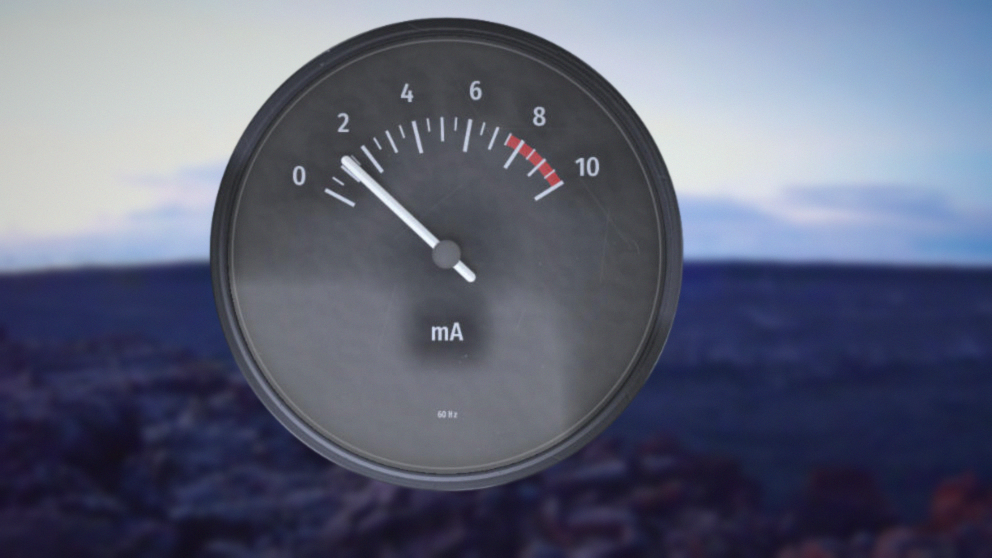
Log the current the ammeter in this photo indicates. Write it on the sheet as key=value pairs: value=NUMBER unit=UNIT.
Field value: value=1.25 unit=mA
